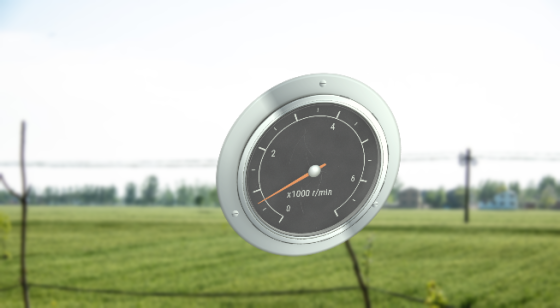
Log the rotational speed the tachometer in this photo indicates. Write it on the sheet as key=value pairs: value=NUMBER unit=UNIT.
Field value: value=750 unit=rpm
